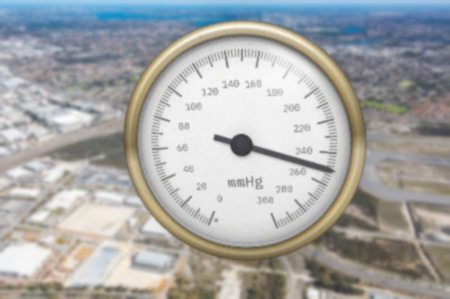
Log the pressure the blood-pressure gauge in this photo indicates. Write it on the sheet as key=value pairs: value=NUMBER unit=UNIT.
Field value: value=250 unit=mmHg
